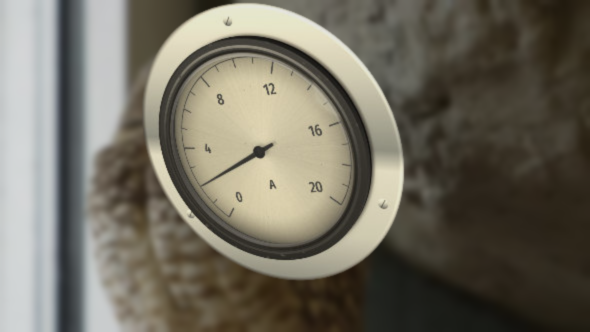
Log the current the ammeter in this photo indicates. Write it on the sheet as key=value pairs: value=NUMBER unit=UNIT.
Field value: value=2 unit=A
